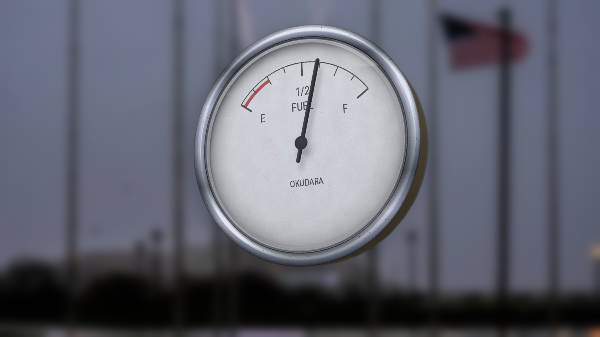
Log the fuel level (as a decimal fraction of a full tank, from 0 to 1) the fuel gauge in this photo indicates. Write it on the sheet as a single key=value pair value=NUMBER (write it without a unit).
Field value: value=0.625
